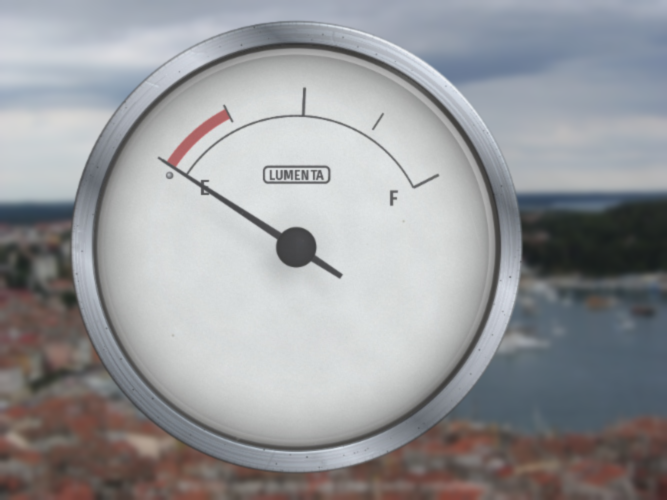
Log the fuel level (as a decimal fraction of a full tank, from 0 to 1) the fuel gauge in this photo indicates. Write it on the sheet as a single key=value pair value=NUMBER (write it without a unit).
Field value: value=0
